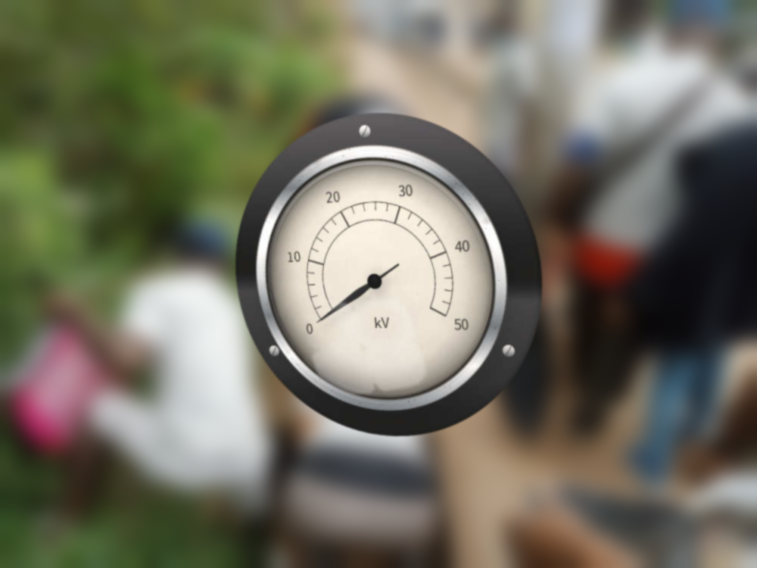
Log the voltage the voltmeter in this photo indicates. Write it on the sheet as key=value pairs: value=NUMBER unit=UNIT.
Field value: value=0 unit=kV
